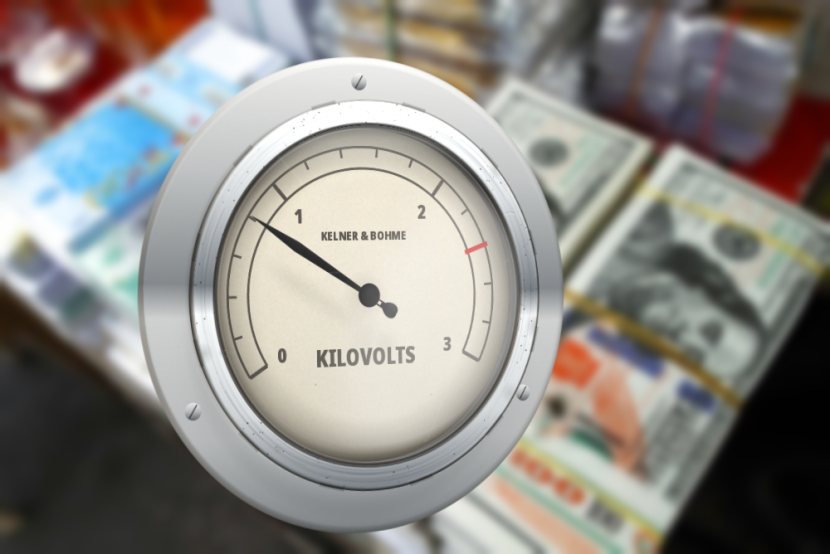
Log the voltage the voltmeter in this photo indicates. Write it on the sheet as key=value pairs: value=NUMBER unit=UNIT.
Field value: value=0.8 unit=kV
